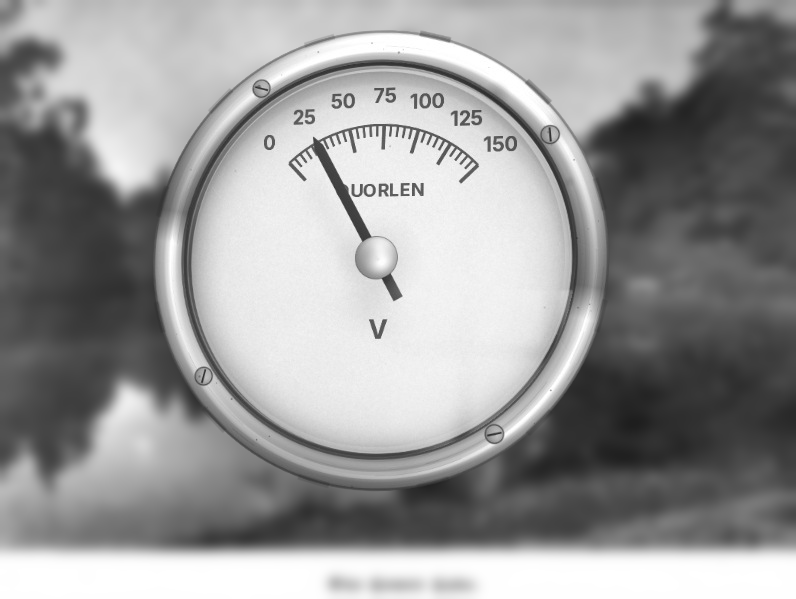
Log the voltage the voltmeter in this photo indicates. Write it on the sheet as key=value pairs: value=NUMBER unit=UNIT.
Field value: value=25 unit=V
